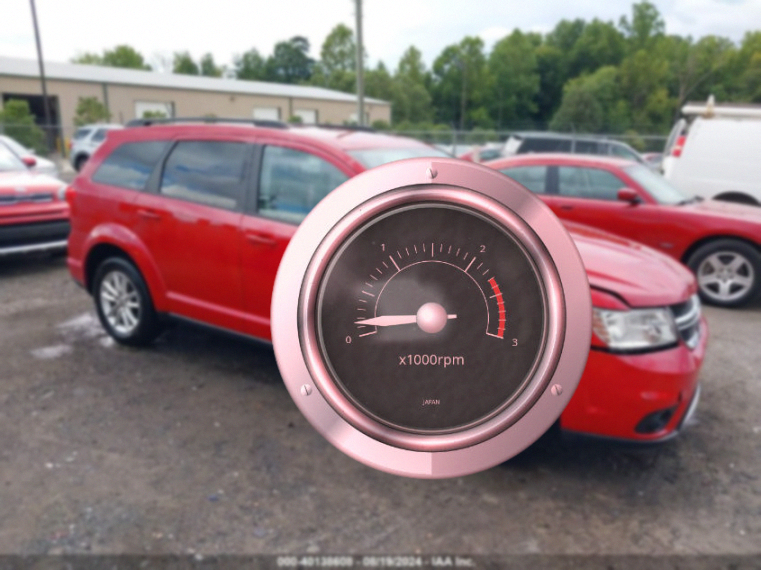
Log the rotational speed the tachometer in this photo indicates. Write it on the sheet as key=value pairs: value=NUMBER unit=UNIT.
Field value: value=150 unit=rpm
